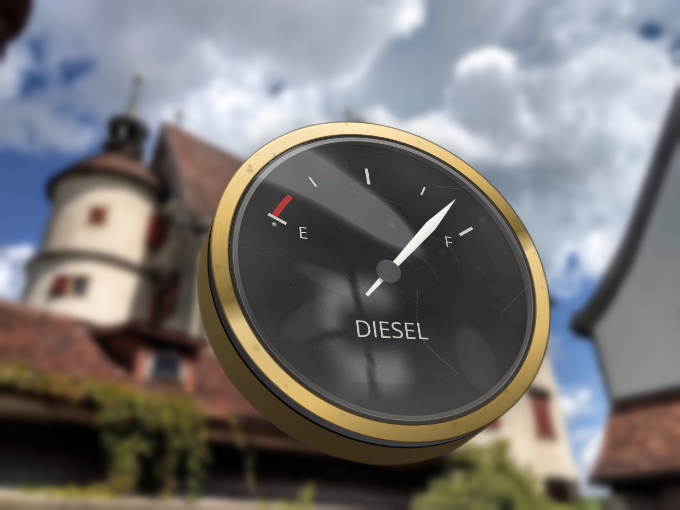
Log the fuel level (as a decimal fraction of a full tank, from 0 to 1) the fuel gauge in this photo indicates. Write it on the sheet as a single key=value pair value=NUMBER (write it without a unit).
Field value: value=0.875
